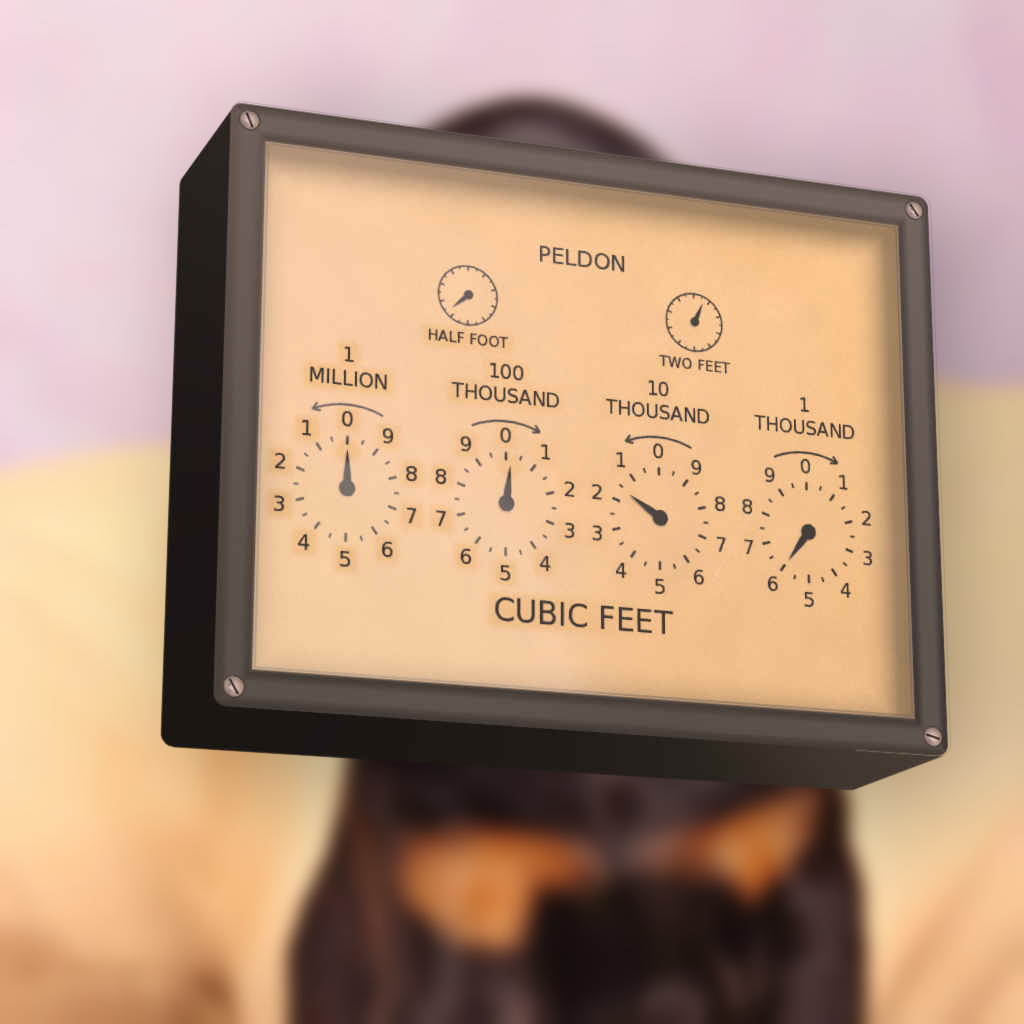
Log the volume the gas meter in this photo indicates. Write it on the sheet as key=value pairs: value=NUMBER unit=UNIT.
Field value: value=1600 unit=ft³
